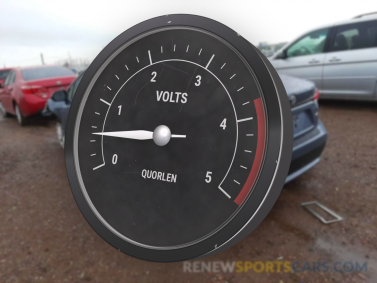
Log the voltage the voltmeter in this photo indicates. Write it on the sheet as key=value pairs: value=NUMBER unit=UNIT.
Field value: value=0.5 unit=V
